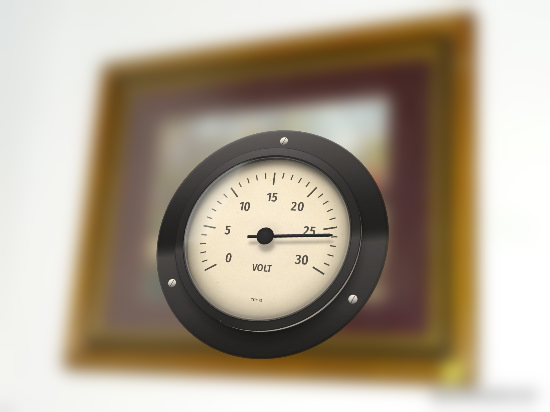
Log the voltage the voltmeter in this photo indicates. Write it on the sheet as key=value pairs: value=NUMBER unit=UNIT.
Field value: value=26 unit=V
